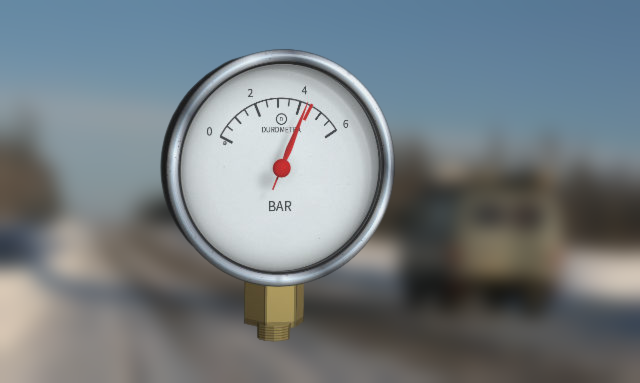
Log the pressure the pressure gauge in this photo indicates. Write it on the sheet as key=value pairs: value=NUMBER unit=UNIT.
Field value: value=4.25 unit=bar
